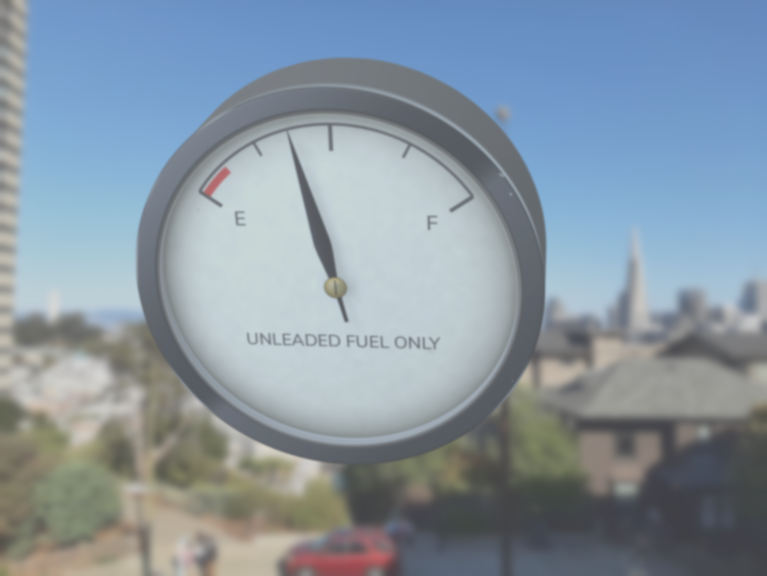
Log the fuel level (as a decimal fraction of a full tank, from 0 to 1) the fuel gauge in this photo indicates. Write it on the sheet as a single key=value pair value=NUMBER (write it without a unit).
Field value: value=0.375
